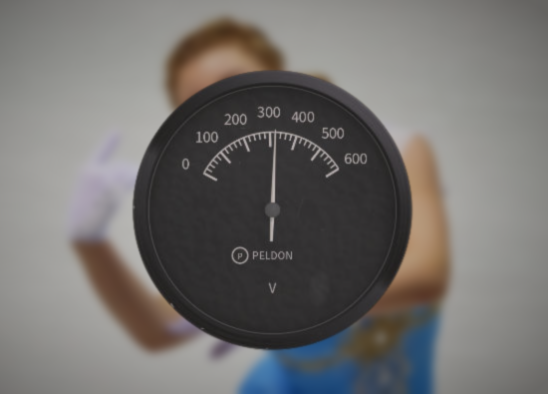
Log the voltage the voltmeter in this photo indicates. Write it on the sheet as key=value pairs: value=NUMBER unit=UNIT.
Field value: value=320 unit=V
